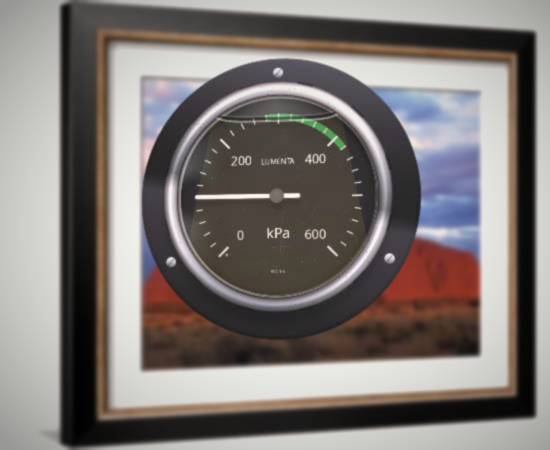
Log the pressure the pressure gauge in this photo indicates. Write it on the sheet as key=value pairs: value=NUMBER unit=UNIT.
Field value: value=100 unit=kPa
